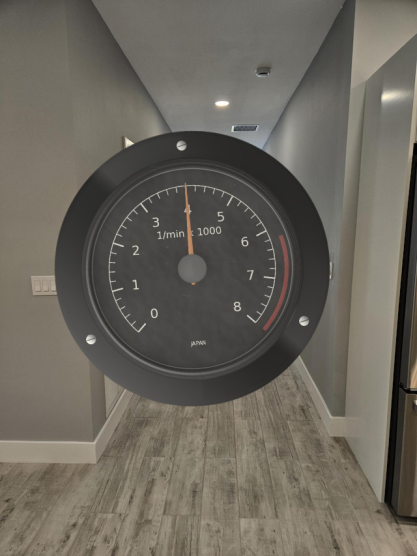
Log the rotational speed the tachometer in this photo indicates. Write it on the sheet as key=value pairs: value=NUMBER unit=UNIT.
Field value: value=4000 unit=rpm
